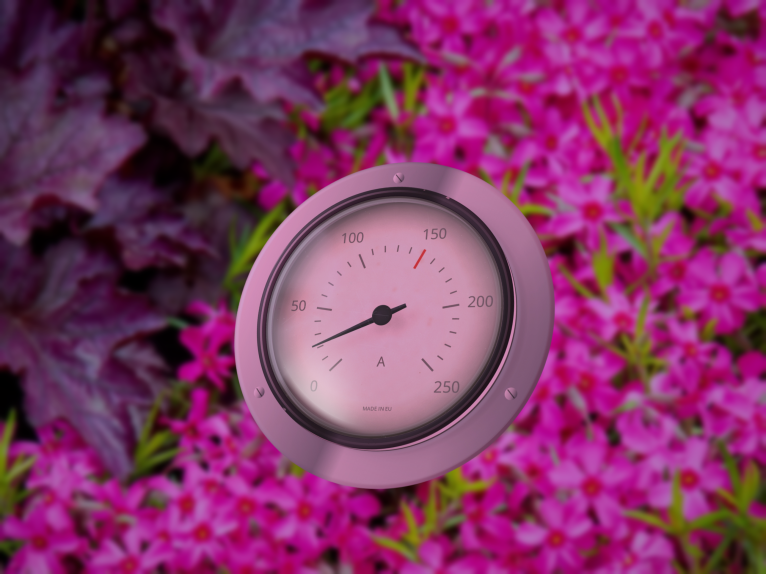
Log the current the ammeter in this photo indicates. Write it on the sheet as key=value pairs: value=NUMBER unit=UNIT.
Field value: value=20 unit=A
